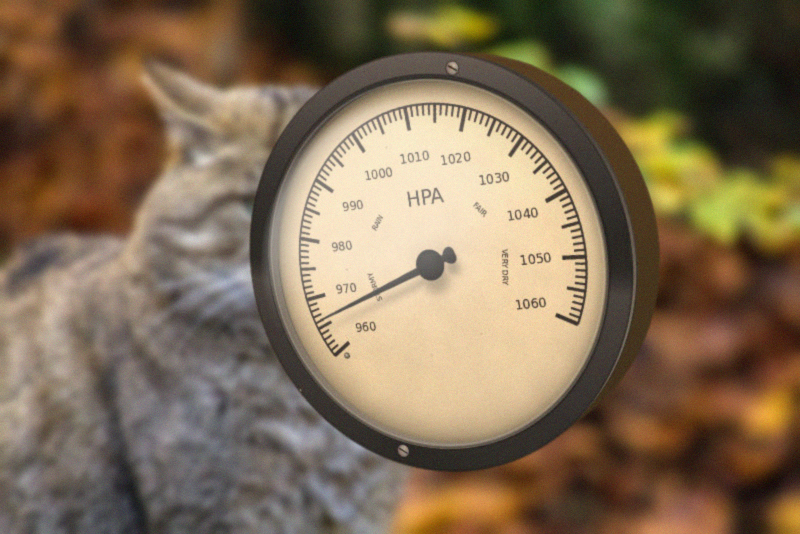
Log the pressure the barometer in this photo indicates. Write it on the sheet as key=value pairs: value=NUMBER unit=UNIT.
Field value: value=966 unit=hPa
